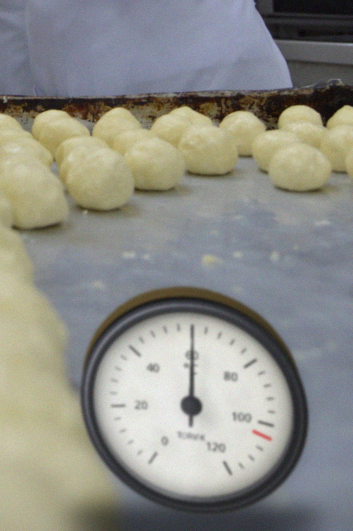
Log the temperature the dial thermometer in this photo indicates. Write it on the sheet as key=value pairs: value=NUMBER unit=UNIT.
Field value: value=60 unit=°C
